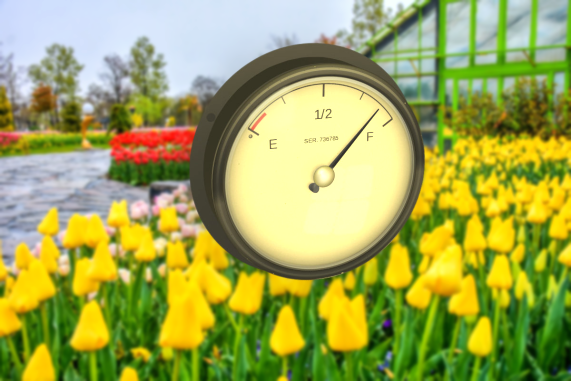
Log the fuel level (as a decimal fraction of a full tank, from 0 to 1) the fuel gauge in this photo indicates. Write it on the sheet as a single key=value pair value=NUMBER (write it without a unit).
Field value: value=0.875
